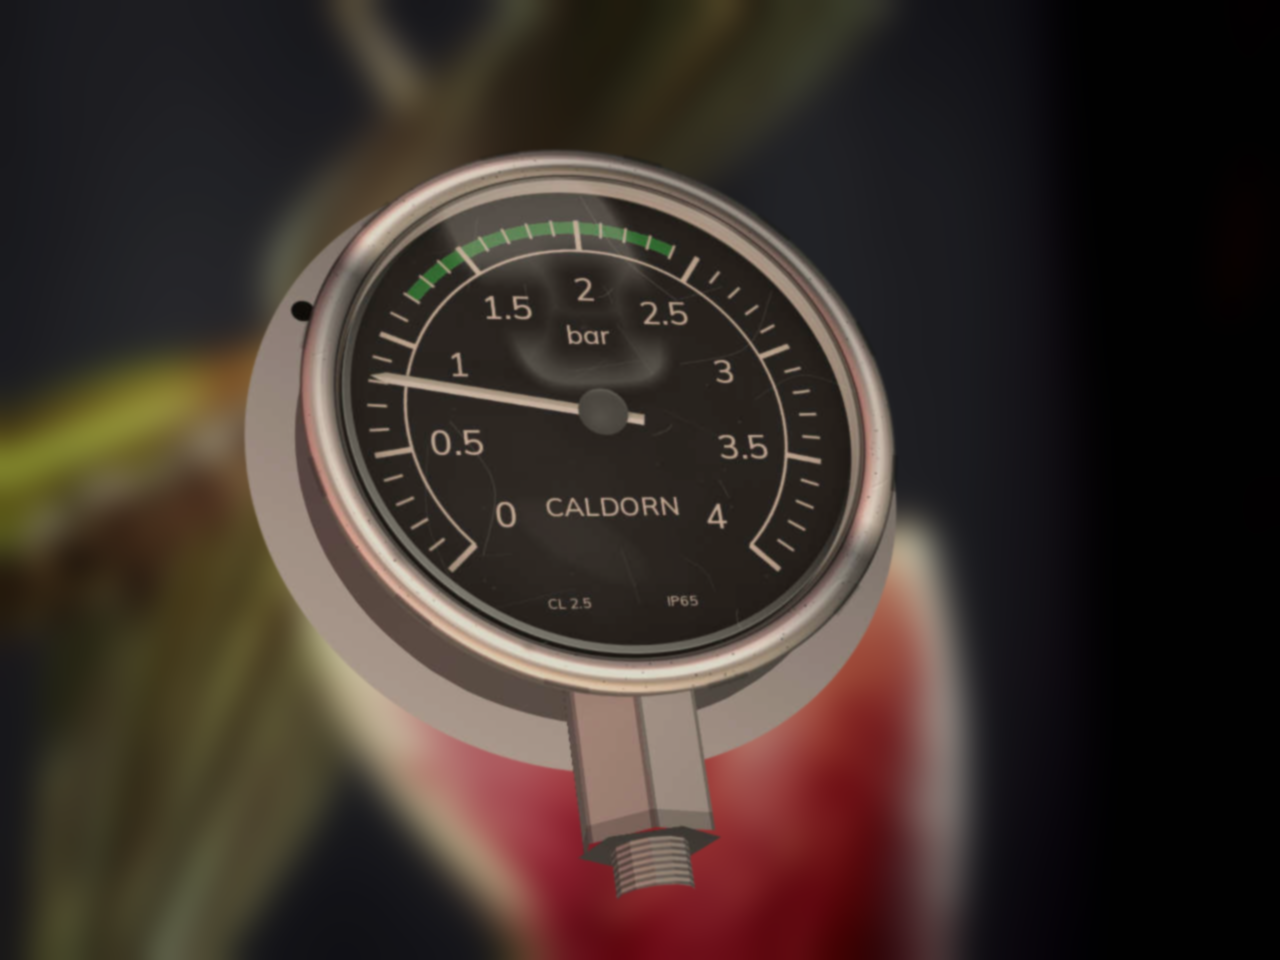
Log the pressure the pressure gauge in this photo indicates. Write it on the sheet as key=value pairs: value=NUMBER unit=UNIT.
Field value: value=0.8 unit=bar
